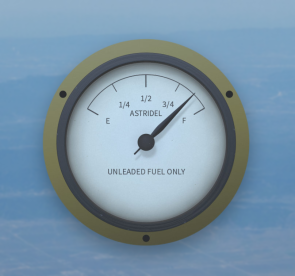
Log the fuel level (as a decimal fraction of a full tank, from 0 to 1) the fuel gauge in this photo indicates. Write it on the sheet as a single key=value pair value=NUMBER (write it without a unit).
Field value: value=0.875
